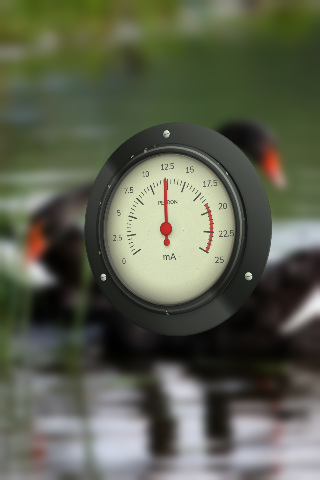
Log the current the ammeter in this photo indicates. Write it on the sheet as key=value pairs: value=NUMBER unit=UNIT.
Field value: value=12.5 unit=mA
